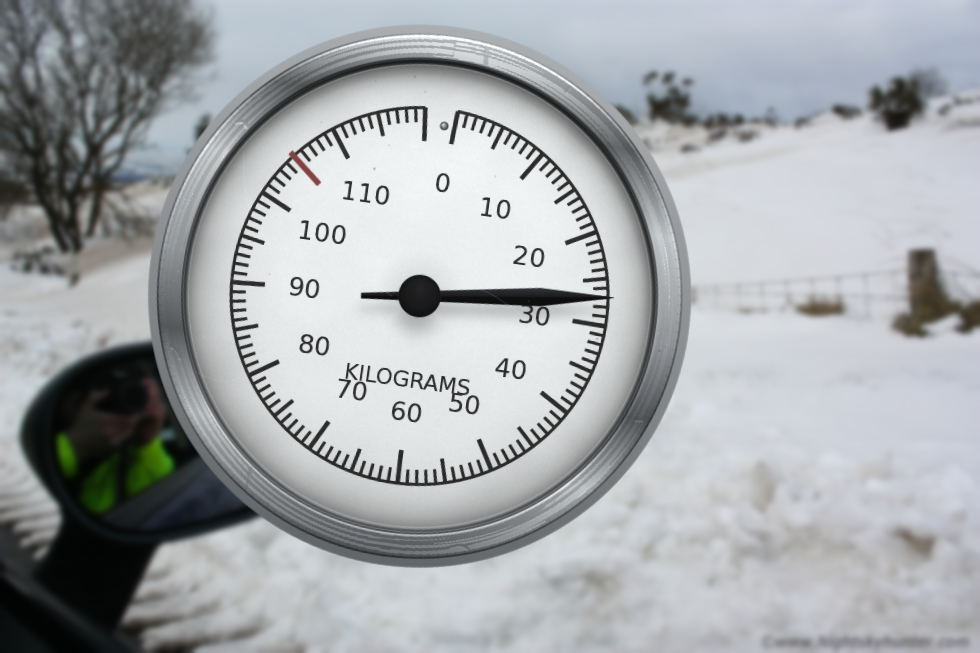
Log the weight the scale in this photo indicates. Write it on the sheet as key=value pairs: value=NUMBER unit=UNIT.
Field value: value=27 unit=kg
